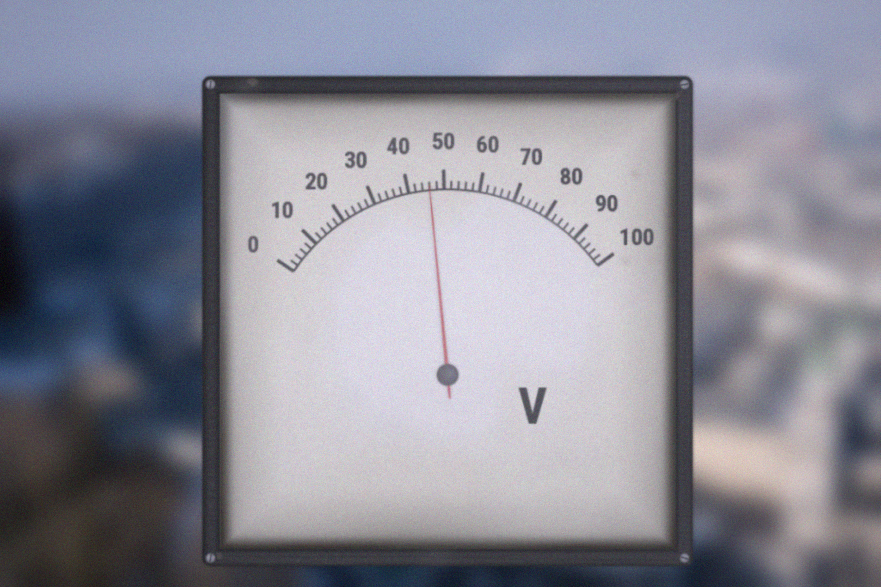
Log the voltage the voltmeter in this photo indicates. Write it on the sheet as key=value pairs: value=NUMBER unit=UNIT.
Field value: value=46 unit=V
